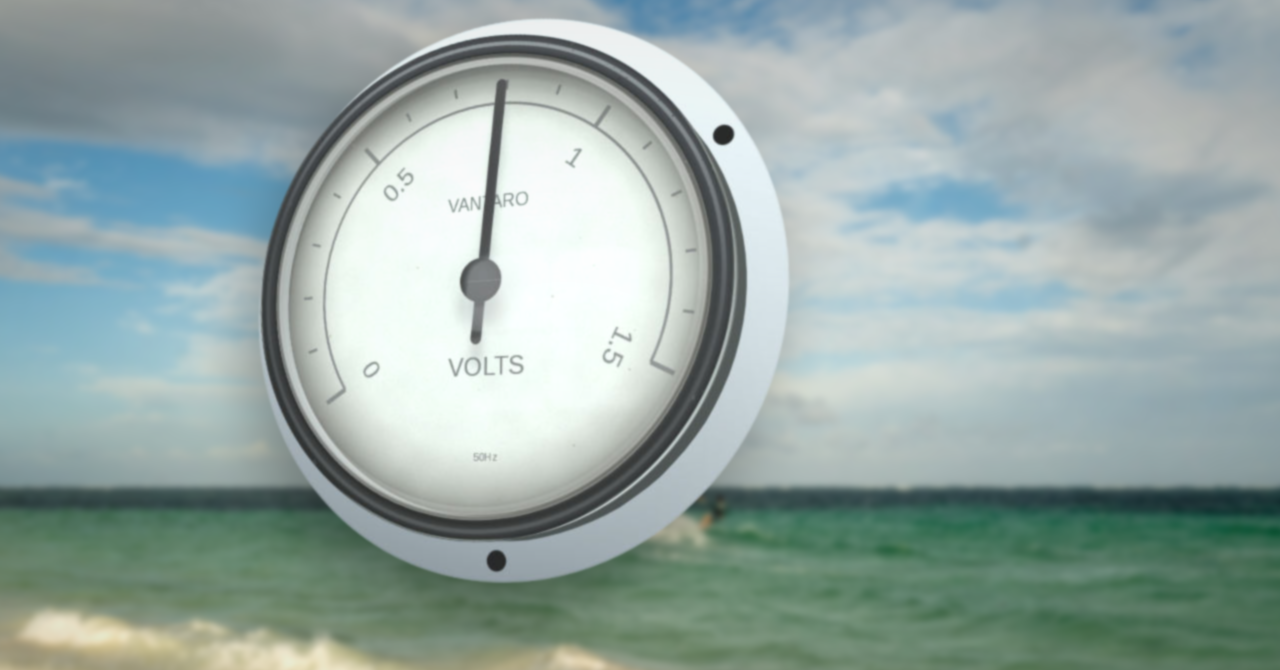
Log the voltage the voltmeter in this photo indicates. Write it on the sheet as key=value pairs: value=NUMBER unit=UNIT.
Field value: value=0.8 unit=V
